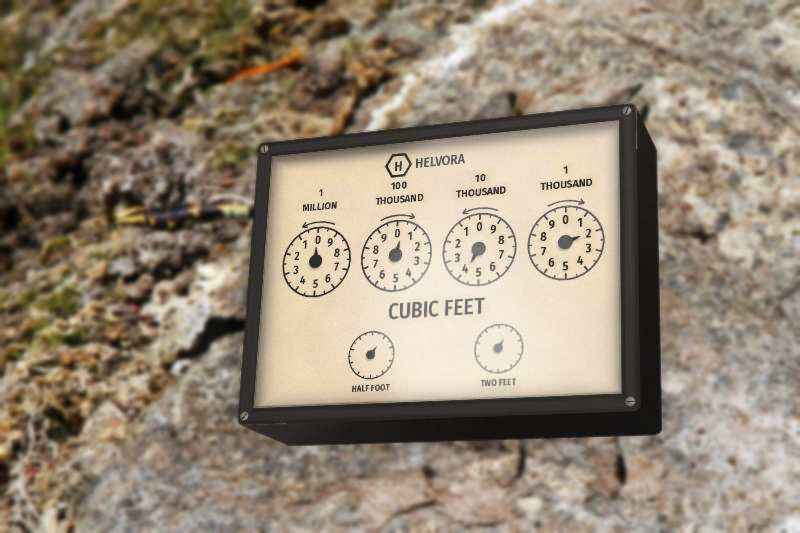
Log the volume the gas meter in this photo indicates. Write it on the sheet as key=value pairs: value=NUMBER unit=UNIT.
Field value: value=4200 unit=ft³
